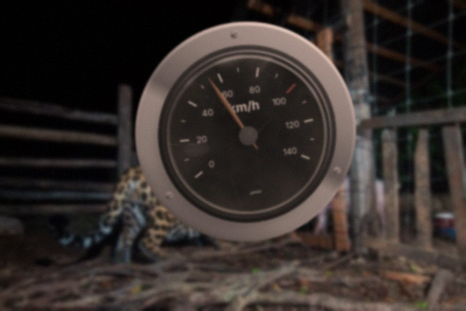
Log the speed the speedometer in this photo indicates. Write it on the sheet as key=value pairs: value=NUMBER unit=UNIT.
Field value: value=55 unit=km/h
